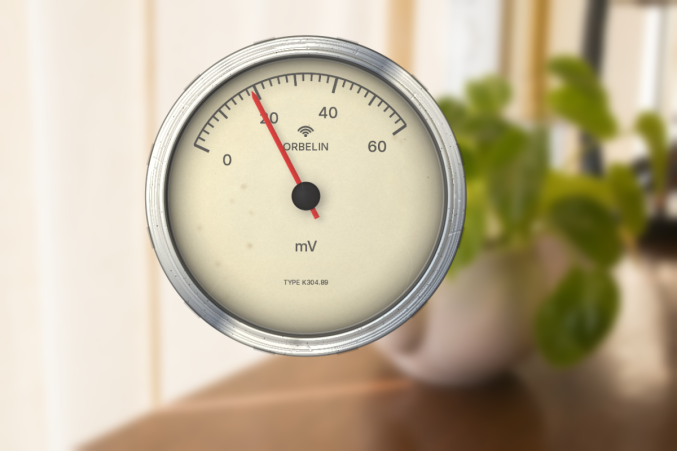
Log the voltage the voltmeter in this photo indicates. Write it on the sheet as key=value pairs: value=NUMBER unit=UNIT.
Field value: value=19 unit=mV
